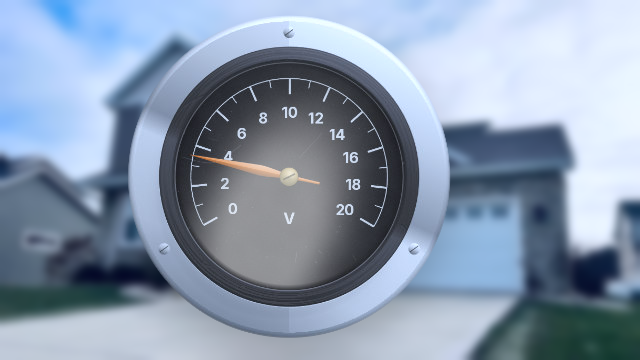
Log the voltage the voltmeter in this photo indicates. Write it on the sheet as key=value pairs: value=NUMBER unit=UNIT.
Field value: value=3.5 unit=V
